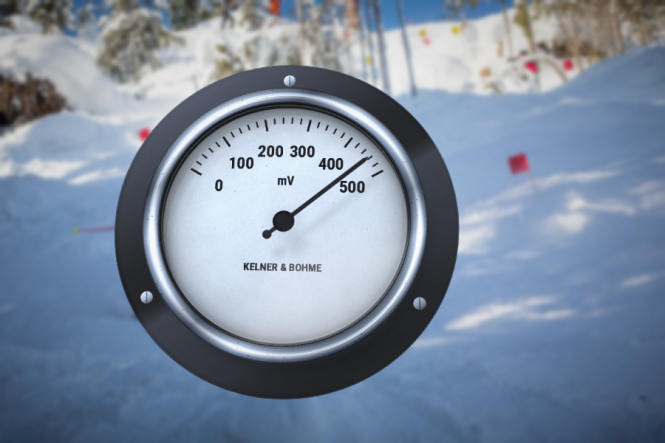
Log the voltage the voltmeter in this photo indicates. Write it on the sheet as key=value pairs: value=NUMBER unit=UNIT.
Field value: value=460 unit=mV
